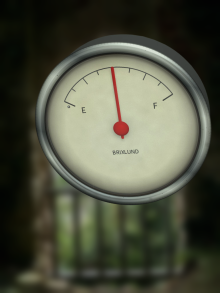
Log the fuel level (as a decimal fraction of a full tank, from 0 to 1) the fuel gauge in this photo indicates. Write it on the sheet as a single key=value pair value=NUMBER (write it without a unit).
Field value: value=0.5
